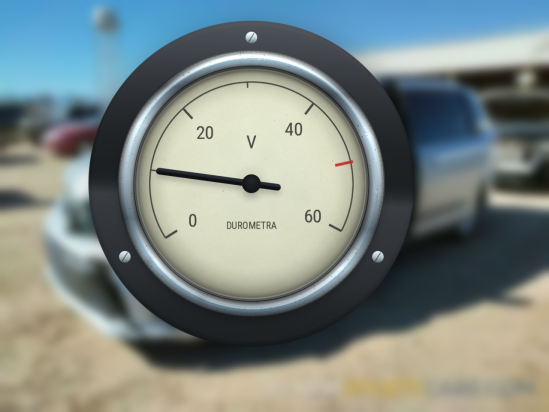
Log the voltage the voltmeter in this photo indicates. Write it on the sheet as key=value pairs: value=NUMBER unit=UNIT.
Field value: value=10 unit=V
